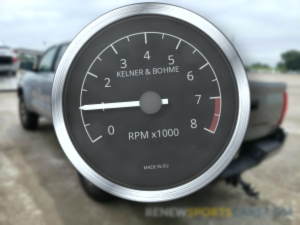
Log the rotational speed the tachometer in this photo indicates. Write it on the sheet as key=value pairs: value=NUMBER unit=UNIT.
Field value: value=1000 unit=rpm
